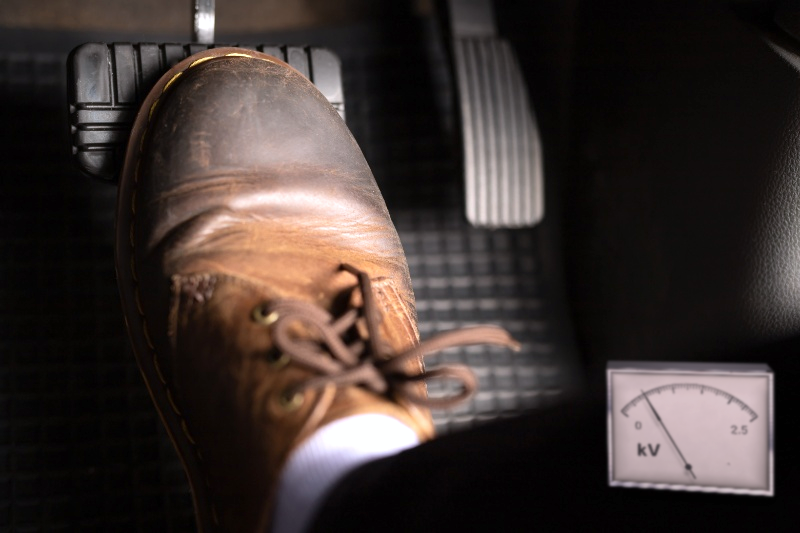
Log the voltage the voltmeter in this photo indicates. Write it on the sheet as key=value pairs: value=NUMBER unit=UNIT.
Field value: value=0.5 unit=kV
